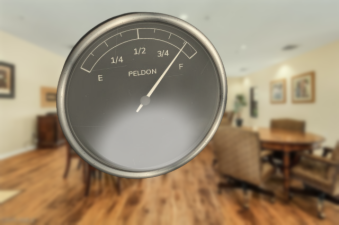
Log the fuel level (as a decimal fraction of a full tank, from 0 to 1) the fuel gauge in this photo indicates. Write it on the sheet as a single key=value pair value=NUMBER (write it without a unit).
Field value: value=0.875
